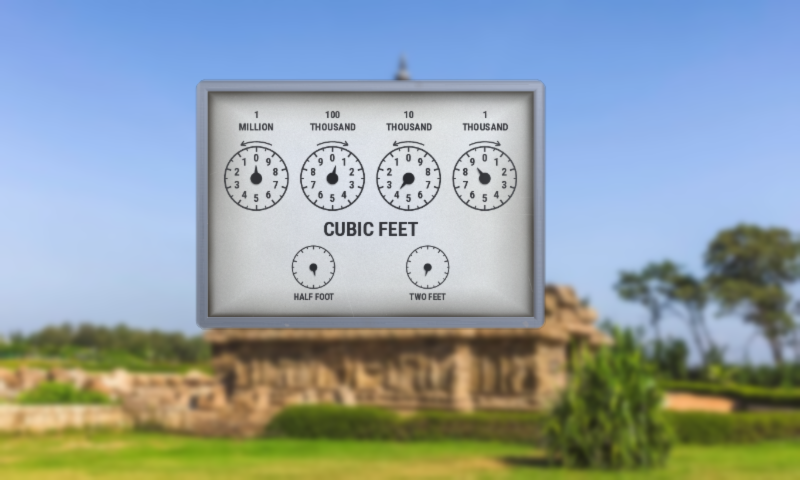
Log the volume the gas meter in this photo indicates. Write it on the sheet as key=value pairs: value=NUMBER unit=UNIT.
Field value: value=3900 unit=ft³
